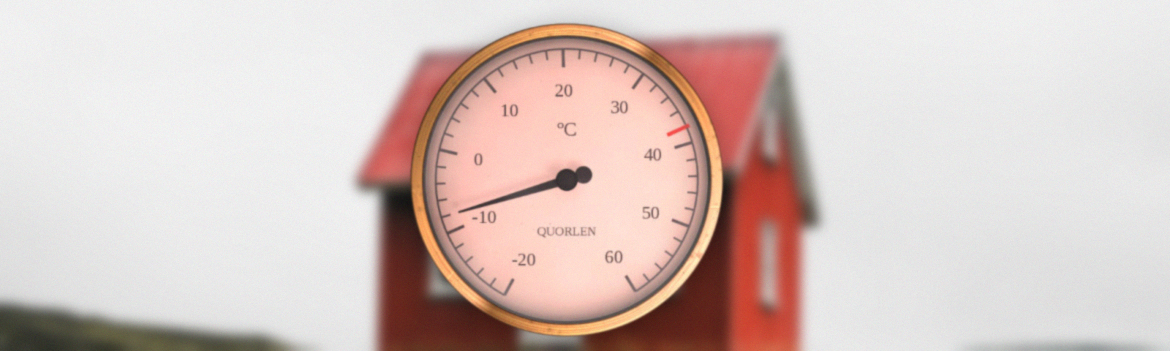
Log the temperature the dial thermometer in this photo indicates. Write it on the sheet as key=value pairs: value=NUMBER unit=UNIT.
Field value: value=-8 unit=°C
